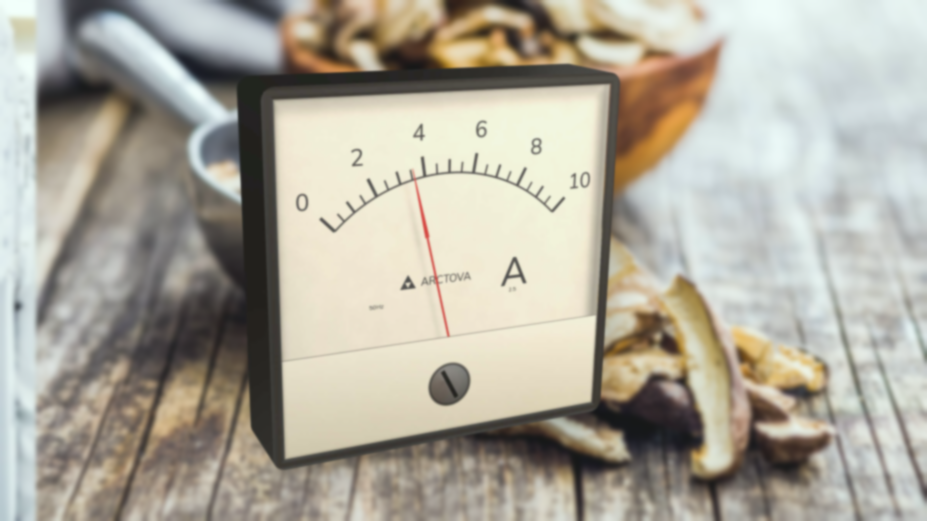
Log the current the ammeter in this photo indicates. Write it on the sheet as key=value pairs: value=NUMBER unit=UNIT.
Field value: value=3.5 unit=A
